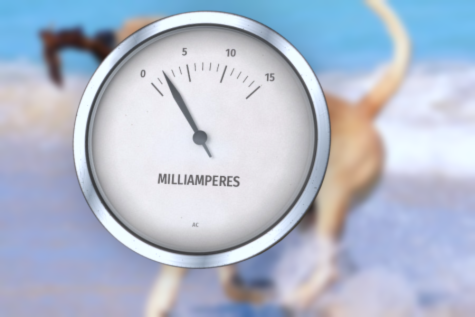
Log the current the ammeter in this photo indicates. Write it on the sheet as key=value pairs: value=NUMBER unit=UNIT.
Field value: value=2 unit=mA
